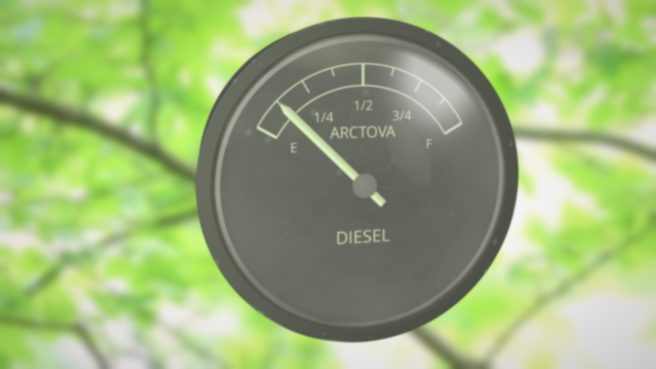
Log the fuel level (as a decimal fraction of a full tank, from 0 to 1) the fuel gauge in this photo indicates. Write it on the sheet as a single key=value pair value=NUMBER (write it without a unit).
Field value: value=0.125
